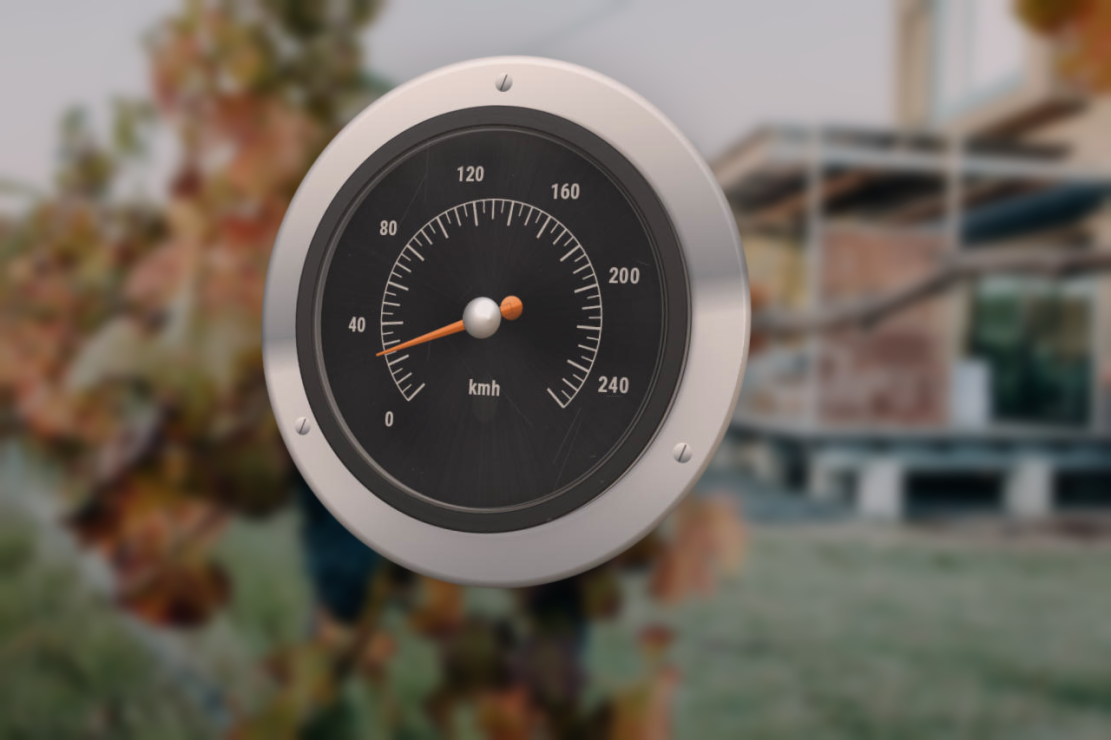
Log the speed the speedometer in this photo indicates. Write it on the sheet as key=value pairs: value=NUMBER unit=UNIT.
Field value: value=25 unit=km/h
